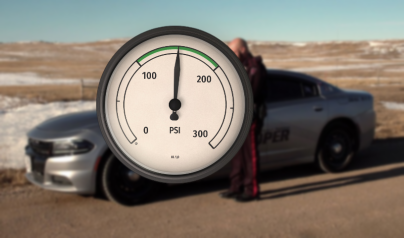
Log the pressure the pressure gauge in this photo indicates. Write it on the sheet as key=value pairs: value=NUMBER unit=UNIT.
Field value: value=150 unit=psi
